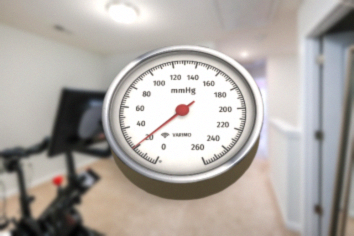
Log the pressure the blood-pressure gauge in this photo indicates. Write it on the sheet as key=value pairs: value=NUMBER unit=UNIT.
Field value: value=20 unit=mmHg
